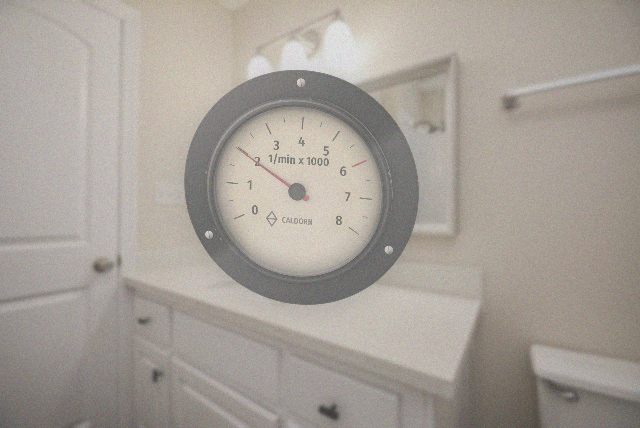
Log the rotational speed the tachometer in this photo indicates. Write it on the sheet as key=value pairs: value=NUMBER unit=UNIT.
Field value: value=2000 unit=rpm
